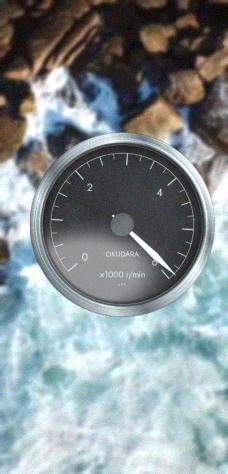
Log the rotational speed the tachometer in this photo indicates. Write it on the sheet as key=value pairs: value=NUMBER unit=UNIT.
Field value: value=5875 unit=rpm
